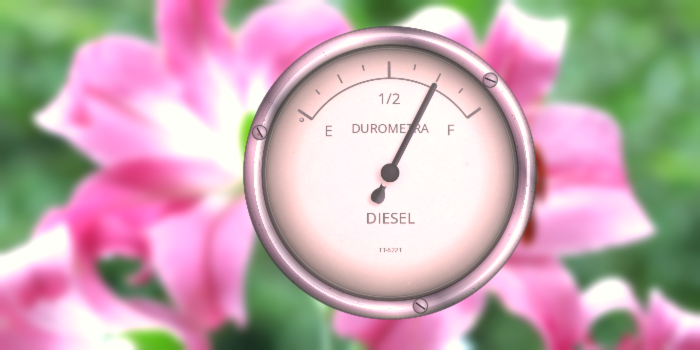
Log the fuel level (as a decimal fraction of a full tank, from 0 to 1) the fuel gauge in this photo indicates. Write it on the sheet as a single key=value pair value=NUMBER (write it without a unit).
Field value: value=0.75
